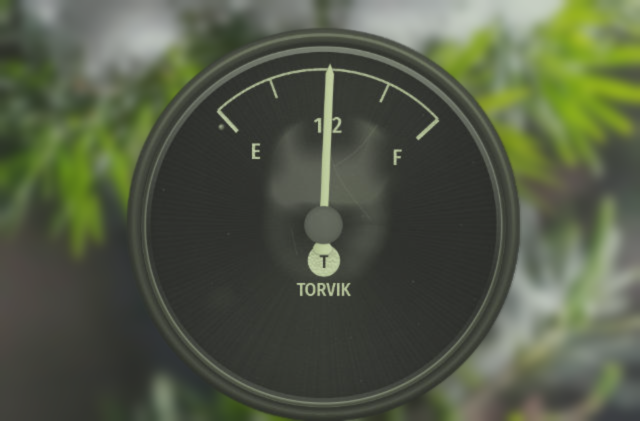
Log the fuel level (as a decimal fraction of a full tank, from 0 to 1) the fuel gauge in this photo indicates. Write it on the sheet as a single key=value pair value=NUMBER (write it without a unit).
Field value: value=0.5
